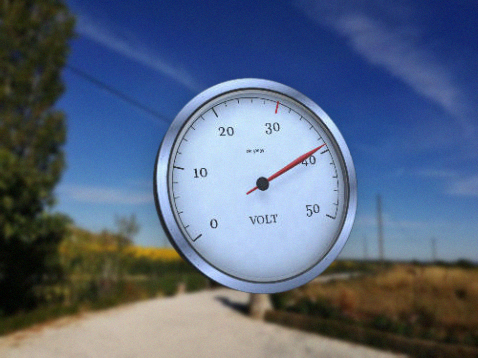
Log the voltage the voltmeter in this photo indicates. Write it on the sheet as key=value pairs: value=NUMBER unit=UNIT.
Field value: value=39 unit=V
